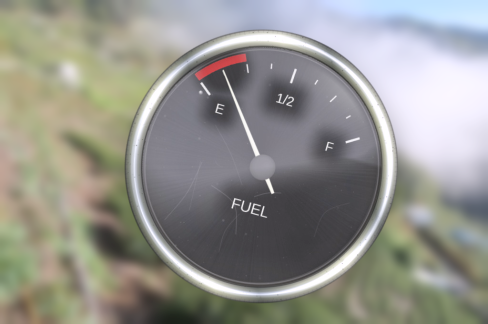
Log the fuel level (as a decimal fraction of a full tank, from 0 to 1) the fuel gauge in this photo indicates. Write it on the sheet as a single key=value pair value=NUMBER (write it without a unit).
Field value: value=0.125
